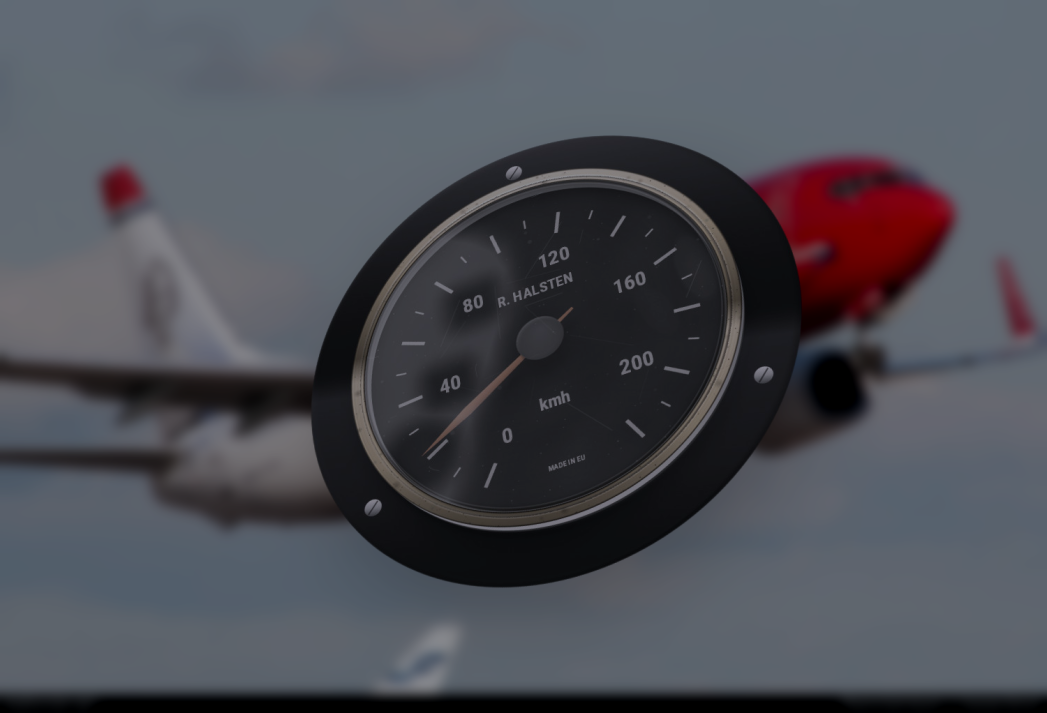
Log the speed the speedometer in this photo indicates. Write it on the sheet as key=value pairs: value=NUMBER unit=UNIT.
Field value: value=20 unit=km/h
